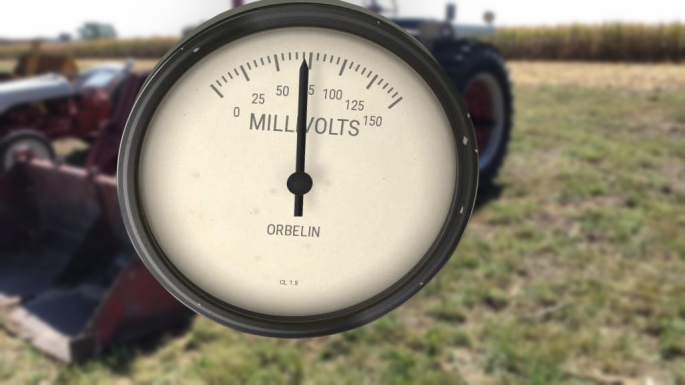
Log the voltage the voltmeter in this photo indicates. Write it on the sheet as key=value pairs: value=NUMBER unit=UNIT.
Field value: value=70 unit=mV
